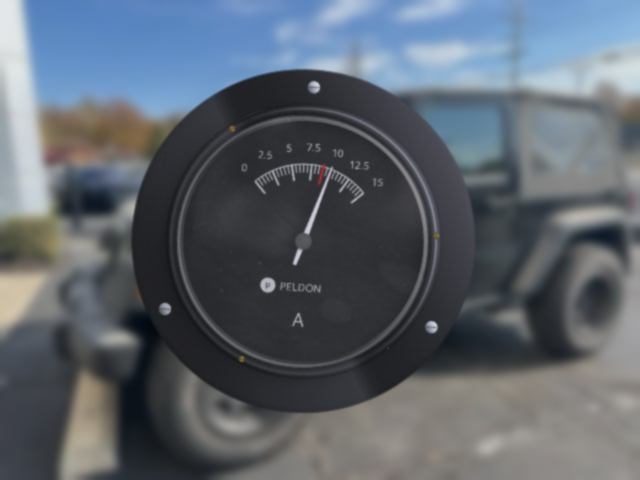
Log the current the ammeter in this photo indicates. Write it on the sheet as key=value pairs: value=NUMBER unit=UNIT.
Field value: value=10 unit=A
